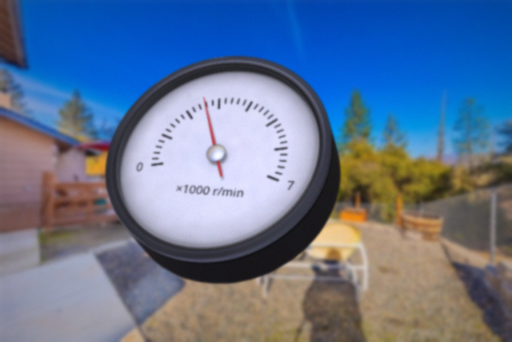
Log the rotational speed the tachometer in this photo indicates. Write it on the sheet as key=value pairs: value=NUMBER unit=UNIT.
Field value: value=2600 unit=rpm
